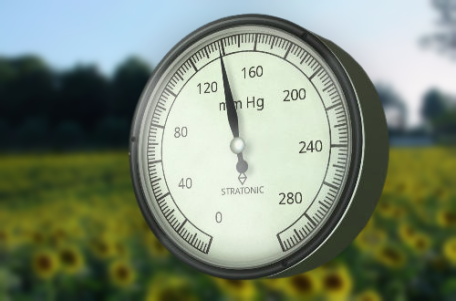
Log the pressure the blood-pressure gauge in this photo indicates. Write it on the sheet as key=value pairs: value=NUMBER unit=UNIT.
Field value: value=140 unit=mmHg
